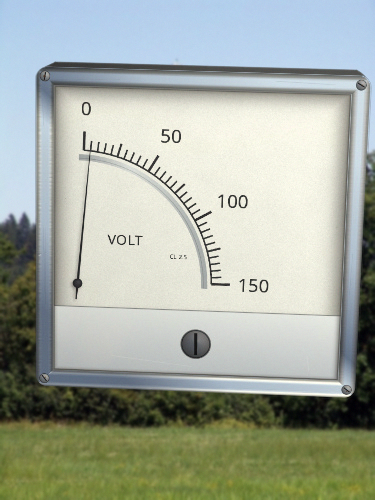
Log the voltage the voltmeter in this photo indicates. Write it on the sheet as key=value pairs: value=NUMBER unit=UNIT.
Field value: value=5 unit=V
